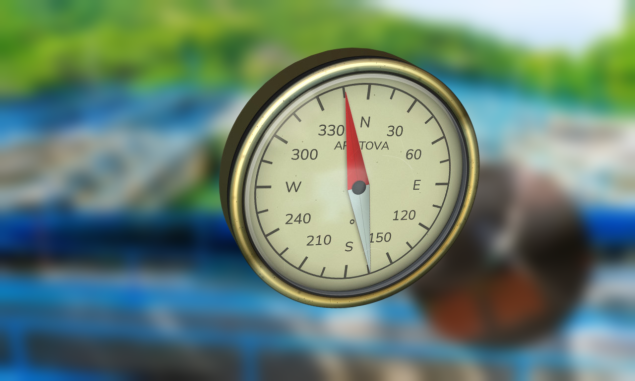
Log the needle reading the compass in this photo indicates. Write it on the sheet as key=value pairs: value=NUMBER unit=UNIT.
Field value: value=345 unit=°
